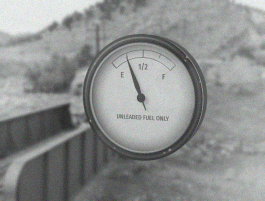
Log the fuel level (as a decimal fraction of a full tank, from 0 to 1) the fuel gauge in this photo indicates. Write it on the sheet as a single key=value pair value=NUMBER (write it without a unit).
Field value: value=0.25
